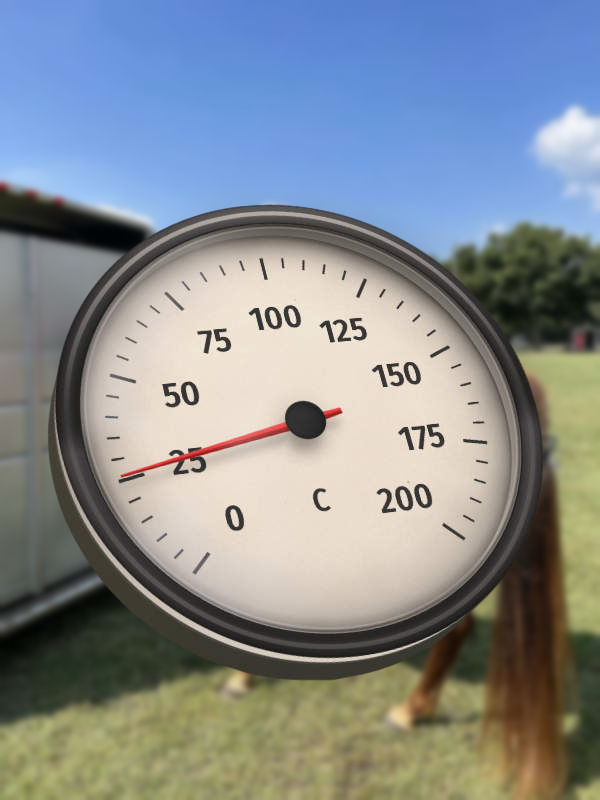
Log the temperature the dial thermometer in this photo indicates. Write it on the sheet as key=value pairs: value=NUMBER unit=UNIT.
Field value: value=25 unit=°C
